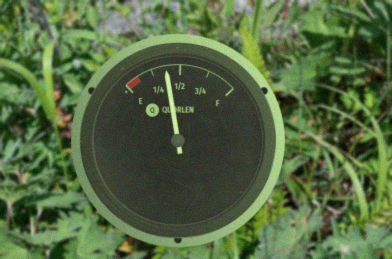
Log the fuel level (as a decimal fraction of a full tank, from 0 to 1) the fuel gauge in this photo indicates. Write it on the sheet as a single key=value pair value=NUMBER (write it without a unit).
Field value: value=0.375
